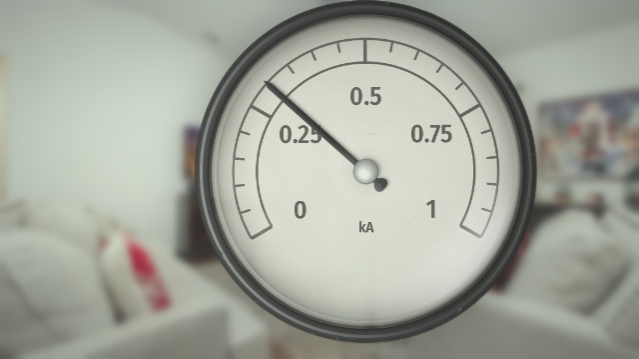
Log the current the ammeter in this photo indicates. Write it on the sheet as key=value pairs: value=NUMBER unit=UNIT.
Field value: value=0.3 unit=kA
